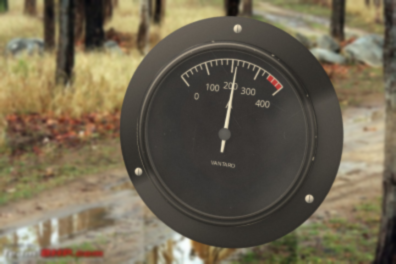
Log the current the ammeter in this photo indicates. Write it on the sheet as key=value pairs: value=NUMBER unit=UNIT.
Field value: value=220 unit=A
